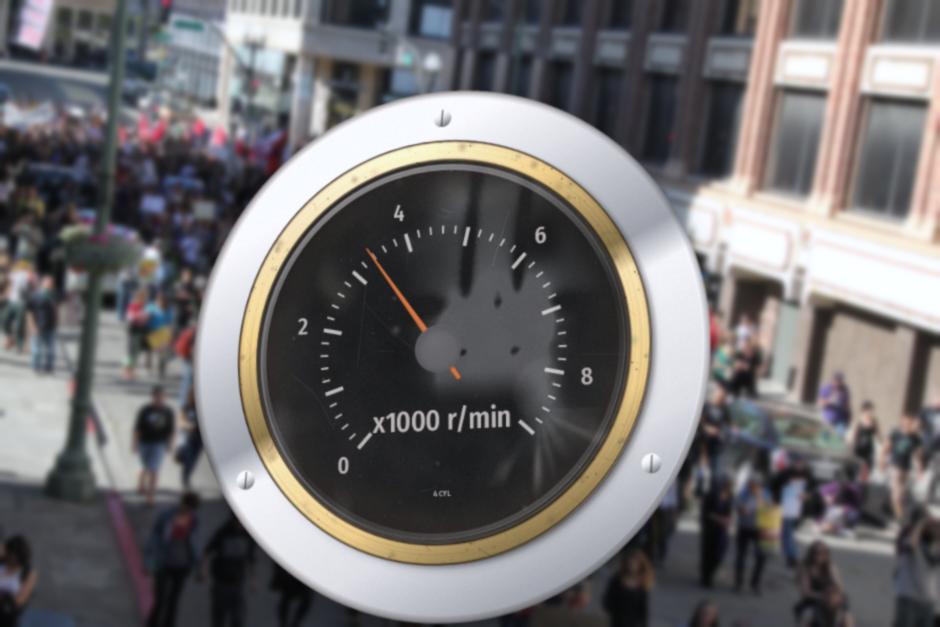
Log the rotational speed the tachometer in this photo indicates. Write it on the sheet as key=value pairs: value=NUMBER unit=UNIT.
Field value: value=3400 unit=rpm
